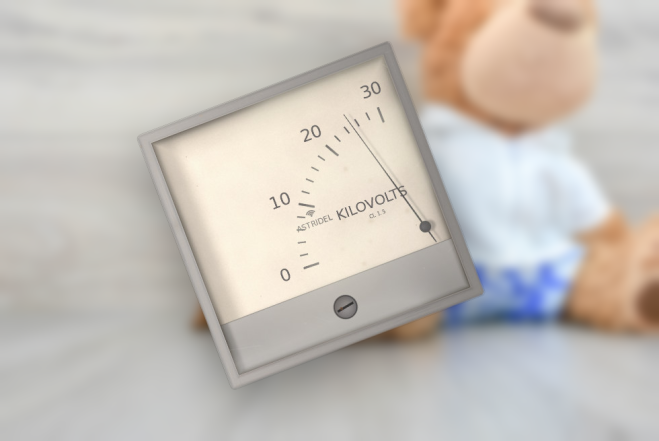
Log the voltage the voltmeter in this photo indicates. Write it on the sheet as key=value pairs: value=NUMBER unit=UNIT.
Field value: value=25 unit=kV
